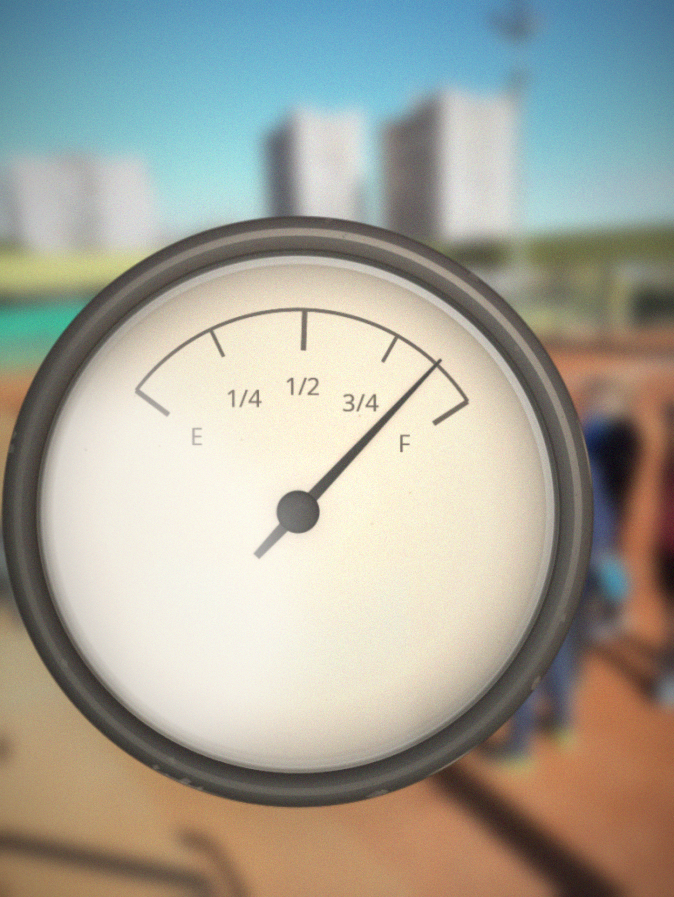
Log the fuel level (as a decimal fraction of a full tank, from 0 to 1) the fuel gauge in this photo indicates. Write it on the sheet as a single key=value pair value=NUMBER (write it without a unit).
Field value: value=0.875
